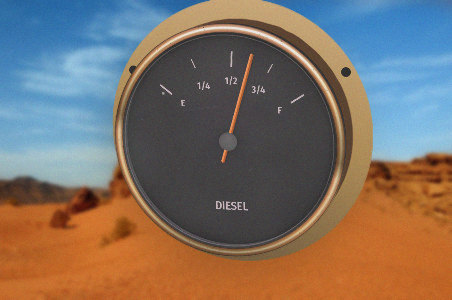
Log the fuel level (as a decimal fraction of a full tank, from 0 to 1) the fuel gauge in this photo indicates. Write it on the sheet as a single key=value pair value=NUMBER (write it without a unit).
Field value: value=0.625
